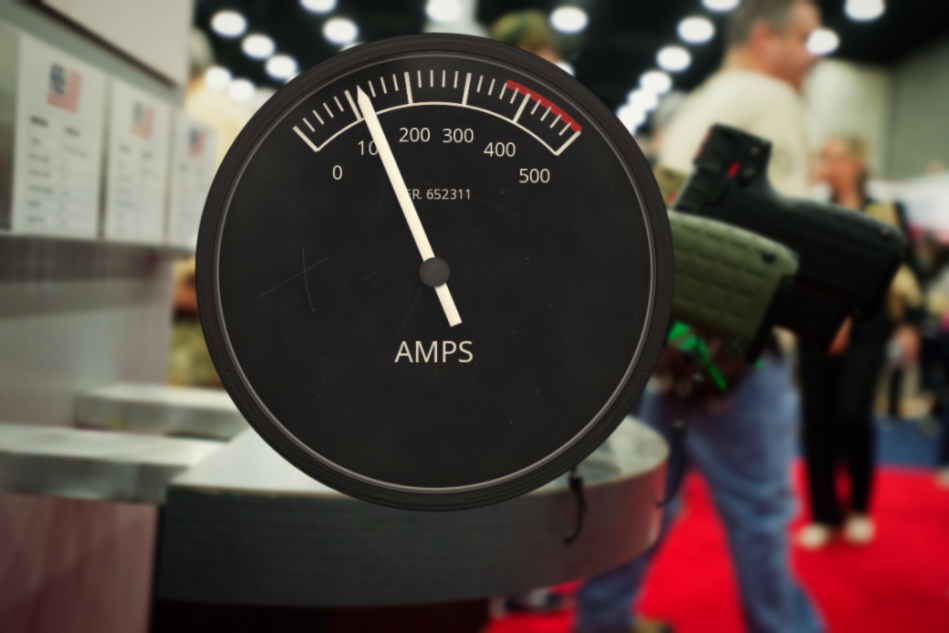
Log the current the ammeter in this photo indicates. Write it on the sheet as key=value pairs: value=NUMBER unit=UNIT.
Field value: value=120 unit=A
